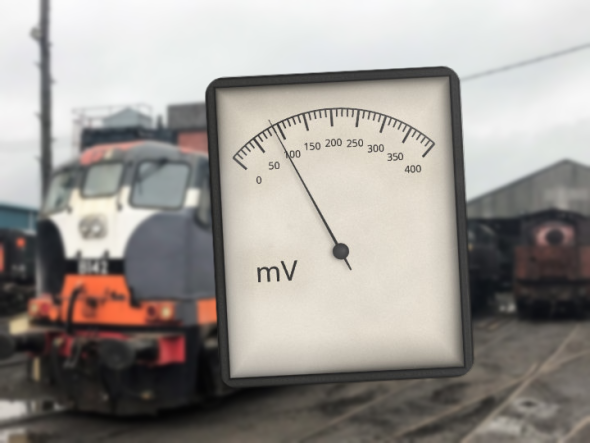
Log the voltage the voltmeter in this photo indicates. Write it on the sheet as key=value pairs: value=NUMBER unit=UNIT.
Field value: value=90 unit=mV
